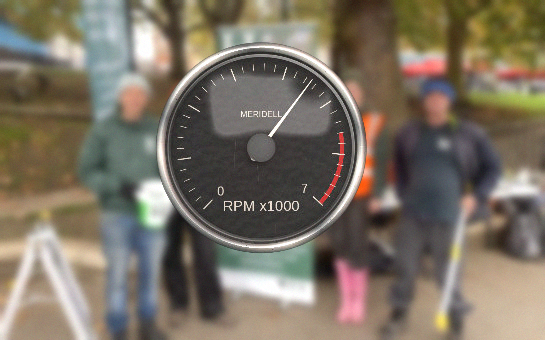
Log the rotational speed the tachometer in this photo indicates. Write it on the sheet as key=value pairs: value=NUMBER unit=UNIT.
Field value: value=4500 unit=rpm
